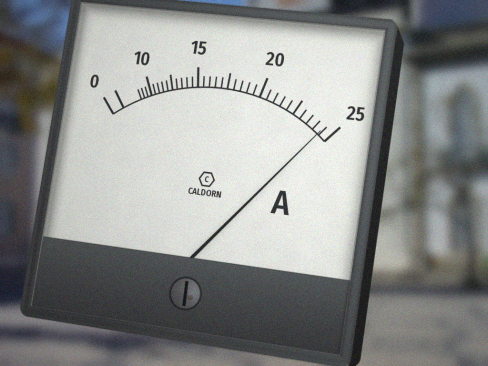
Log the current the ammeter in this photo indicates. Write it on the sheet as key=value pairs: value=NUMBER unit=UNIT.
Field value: value=24.5 unit=A
